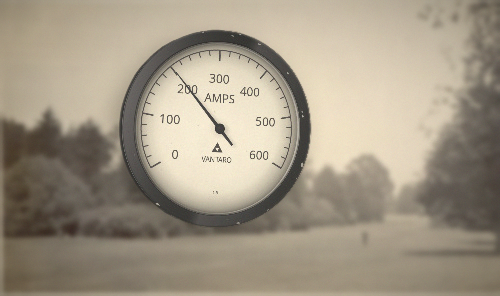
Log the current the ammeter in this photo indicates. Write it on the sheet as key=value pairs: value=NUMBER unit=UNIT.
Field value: value=200 unit=A
